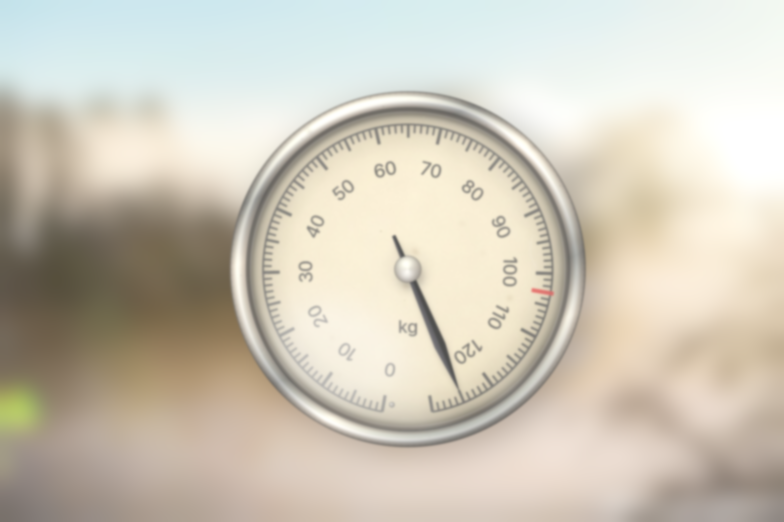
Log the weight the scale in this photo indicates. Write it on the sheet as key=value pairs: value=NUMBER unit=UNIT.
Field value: value=125 unit=kg
